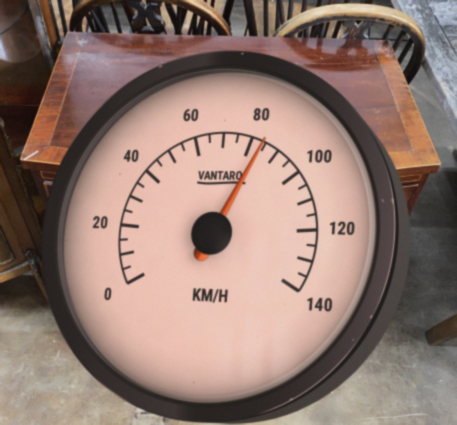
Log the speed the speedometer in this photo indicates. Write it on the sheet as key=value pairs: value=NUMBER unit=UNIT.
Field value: value=85 unit=km/h
